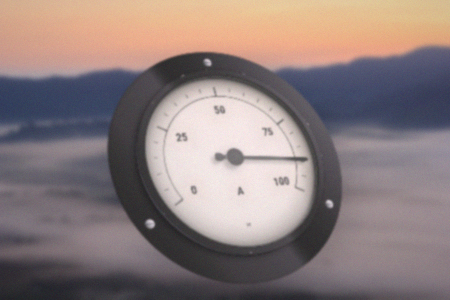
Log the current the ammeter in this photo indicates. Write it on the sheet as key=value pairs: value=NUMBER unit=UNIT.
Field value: value=90 unit=A
